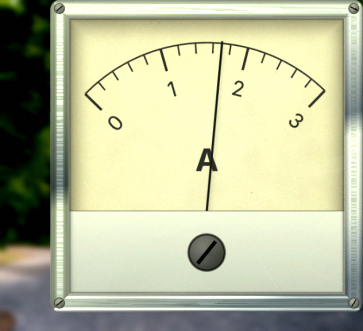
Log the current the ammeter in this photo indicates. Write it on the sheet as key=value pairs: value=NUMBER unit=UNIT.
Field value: value=1.7 unit=A
